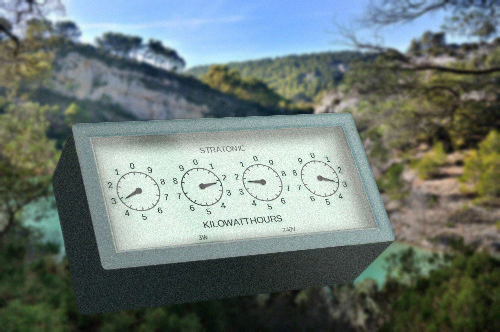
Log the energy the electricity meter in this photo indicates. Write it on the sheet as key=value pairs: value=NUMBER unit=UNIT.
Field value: value=3223 unit=kWh
